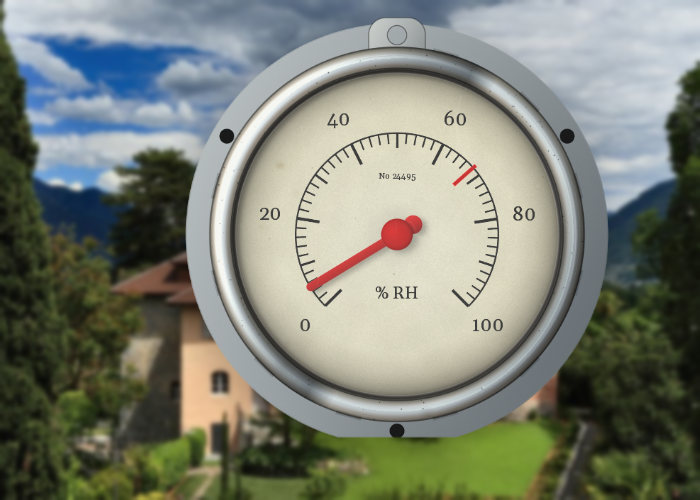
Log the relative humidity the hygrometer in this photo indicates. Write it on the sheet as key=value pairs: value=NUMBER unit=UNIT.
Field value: value=5 unit=%
